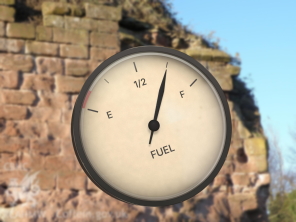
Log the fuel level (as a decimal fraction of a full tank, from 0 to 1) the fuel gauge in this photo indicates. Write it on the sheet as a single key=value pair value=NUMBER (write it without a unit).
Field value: value=0.75
